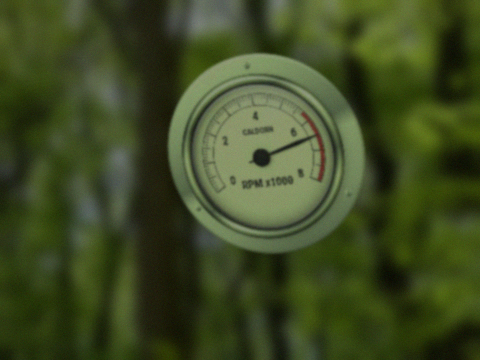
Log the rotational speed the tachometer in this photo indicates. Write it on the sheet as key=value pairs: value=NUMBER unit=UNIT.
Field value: value=6500 unit=rpm
